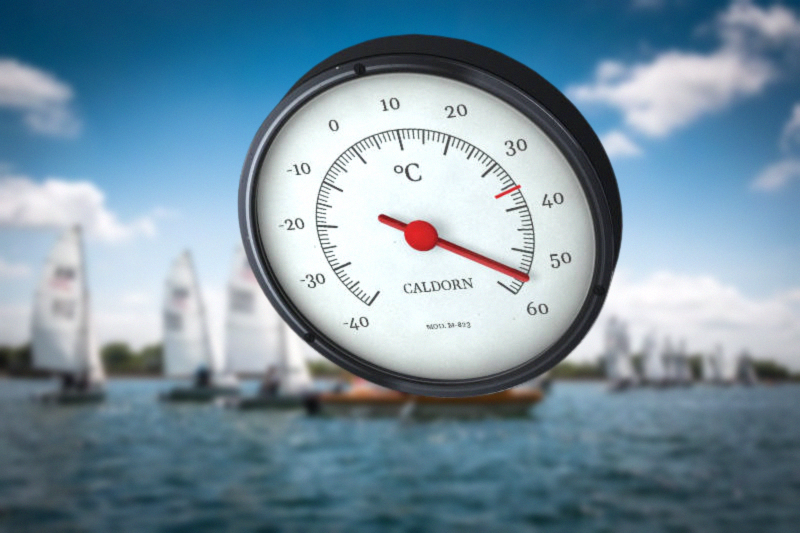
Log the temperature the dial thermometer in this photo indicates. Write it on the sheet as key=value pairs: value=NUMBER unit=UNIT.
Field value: value=55 unit=°C
